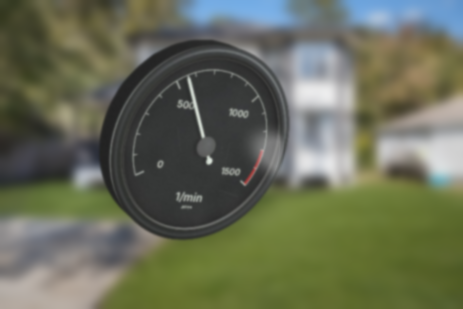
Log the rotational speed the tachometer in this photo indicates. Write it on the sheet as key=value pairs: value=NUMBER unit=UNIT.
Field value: value=550 unit=rpm
